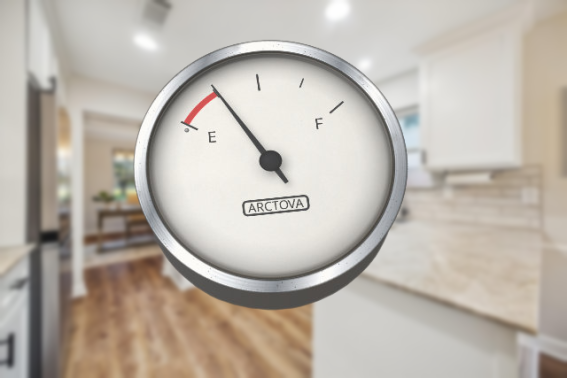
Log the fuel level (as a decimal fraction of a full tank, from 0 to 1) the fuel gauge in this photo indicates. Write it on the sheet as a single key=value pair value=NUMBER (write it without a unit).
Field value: value=0.25
